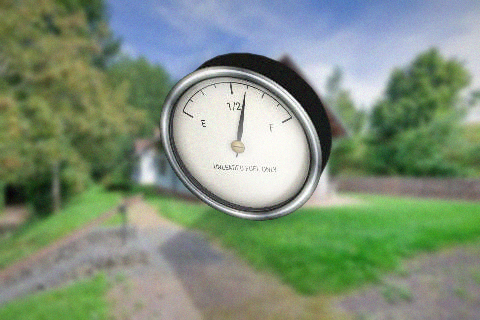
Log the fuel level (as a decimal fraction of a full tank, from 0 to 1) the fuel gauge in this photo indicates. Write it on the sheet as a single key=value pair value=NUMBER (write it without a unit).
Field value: value=0.625
